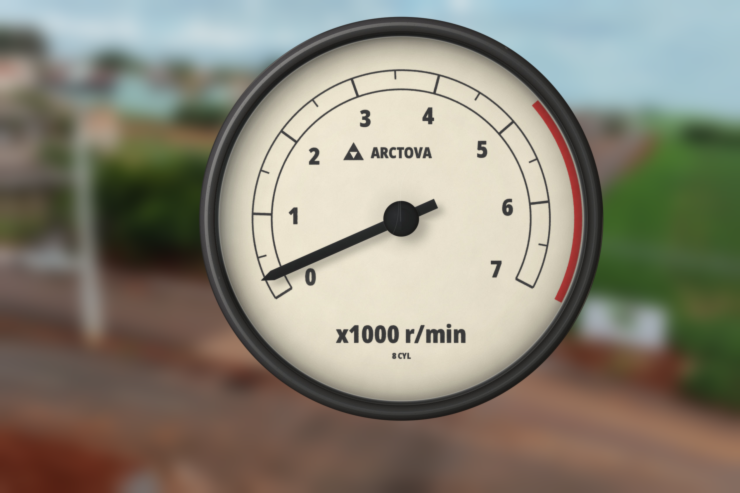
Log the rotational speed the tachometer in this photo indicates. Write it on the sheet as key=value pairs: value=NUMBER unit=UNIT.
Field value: value=250 unit=rpm
